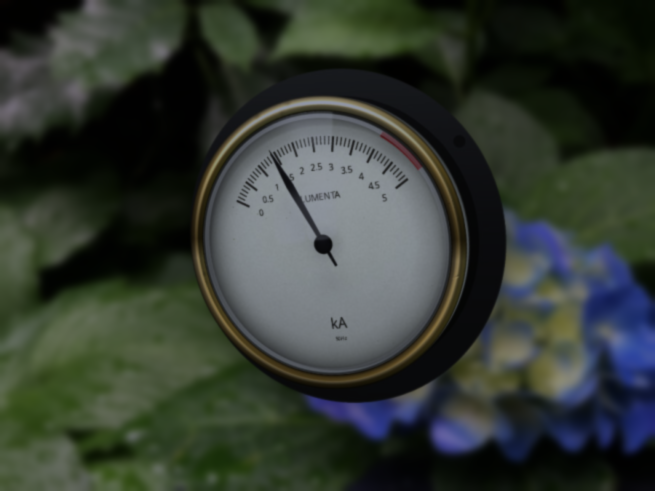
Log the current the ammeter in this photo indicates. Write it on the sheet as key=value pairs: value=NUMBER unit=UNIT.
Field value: value=1.5 unit=kA
